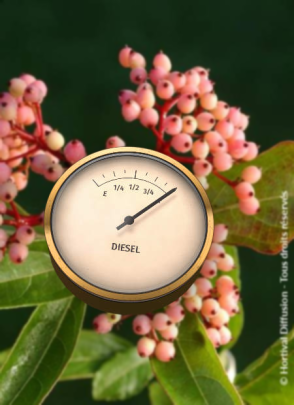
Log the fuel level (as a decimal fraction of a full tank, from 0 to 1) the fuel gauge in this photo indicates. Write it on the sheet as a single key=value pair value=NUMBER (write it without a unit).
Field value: value=1
